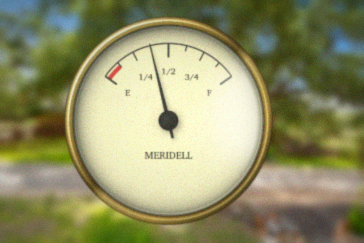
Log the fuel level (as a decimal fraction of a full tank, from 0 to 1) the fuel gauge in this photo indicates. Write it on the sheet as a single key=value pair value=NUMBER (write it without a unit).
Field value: value=0.375
